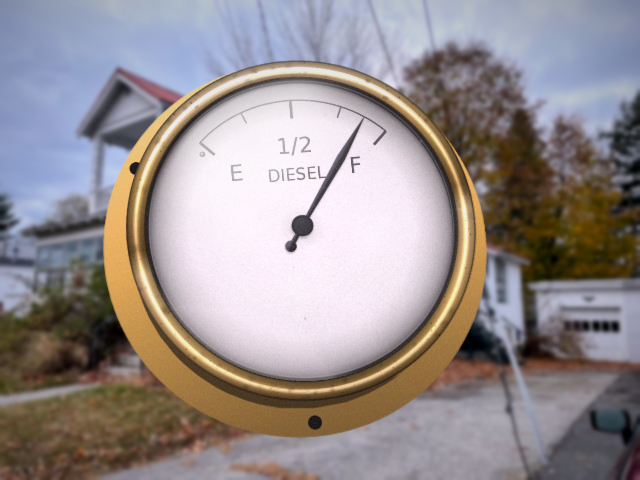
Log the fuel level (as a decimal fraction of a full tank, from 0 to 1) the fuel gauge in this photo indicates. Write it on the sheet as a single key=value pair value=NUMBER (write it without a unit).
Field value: value=0.875
